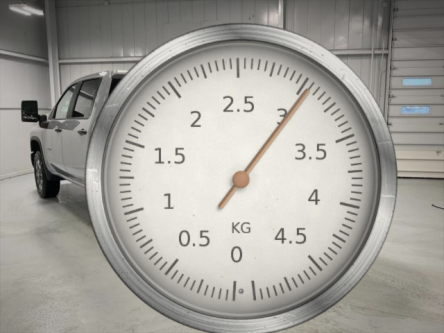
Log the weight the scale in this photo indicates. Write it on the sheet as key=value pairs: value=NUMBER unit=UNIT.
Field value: value=3.05 unit=kg
